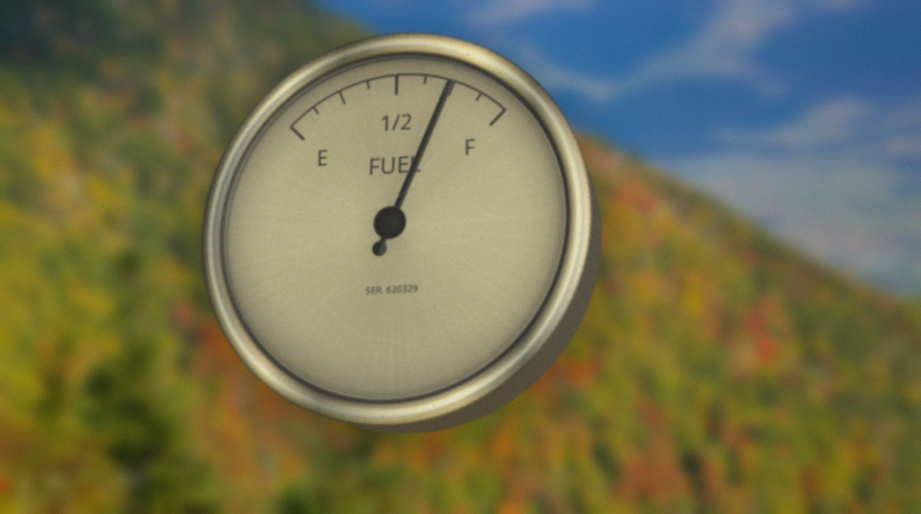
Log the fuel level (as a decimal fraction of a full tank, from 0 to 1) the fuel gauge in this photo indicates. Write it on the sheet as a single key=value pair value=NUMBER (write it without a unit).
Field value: value=0.75
